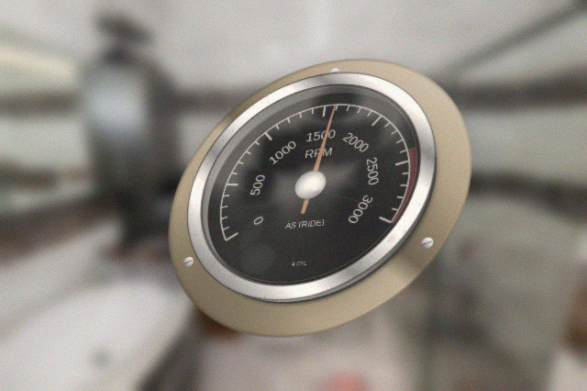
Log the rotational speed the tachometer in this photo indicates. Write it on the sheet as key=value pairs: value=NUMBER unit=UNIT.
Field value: value=1600 unit=rpm
